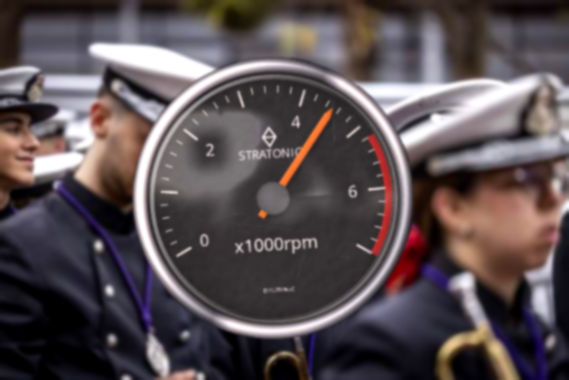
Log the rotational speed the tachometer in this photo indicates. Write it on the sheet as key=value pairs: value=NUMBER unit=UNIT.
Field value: value=4500 unit=rpm
